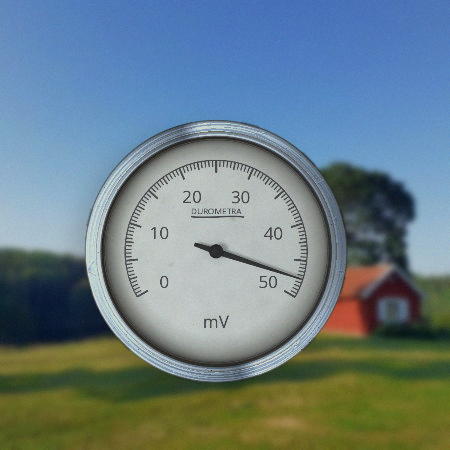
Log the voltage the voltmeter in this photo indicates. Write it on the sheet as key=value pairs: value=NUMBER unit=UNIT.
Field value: value=47.5 unit=mV
